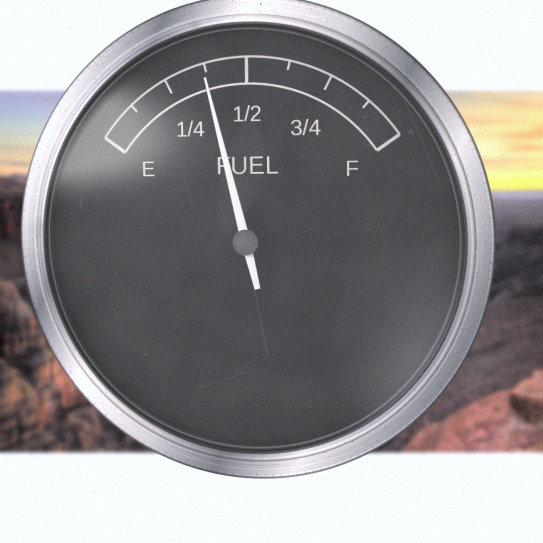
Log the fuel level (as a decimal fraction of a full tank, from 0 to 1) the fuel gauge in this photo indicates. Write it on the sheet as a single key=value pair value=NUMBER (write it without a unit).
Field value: value=0.375
